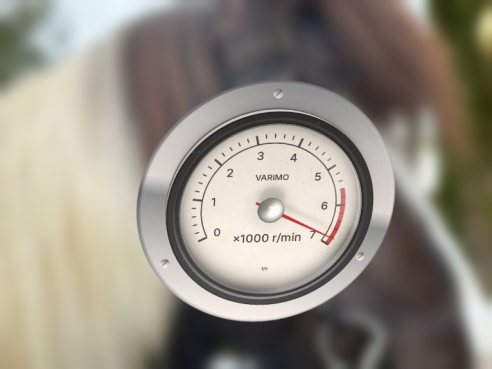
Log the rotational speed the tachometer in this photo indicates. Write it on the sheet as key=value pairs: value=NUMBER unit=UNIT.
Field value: value=6800 unit=rpm
